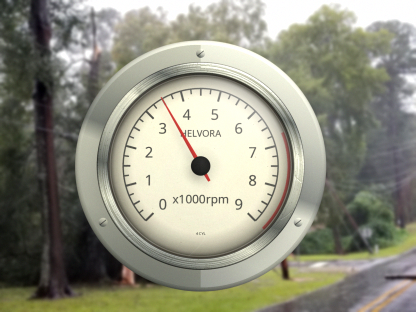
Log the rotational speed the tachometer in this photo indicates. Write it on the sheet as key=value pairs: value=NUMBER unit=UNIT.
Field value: value=3500 unit=rpm
